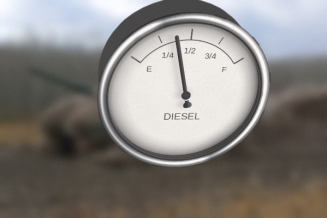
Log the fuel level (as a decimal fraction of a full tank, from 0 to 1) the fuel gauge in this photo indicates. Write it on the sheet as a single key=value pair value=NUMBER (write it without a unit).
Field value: value=0.375
